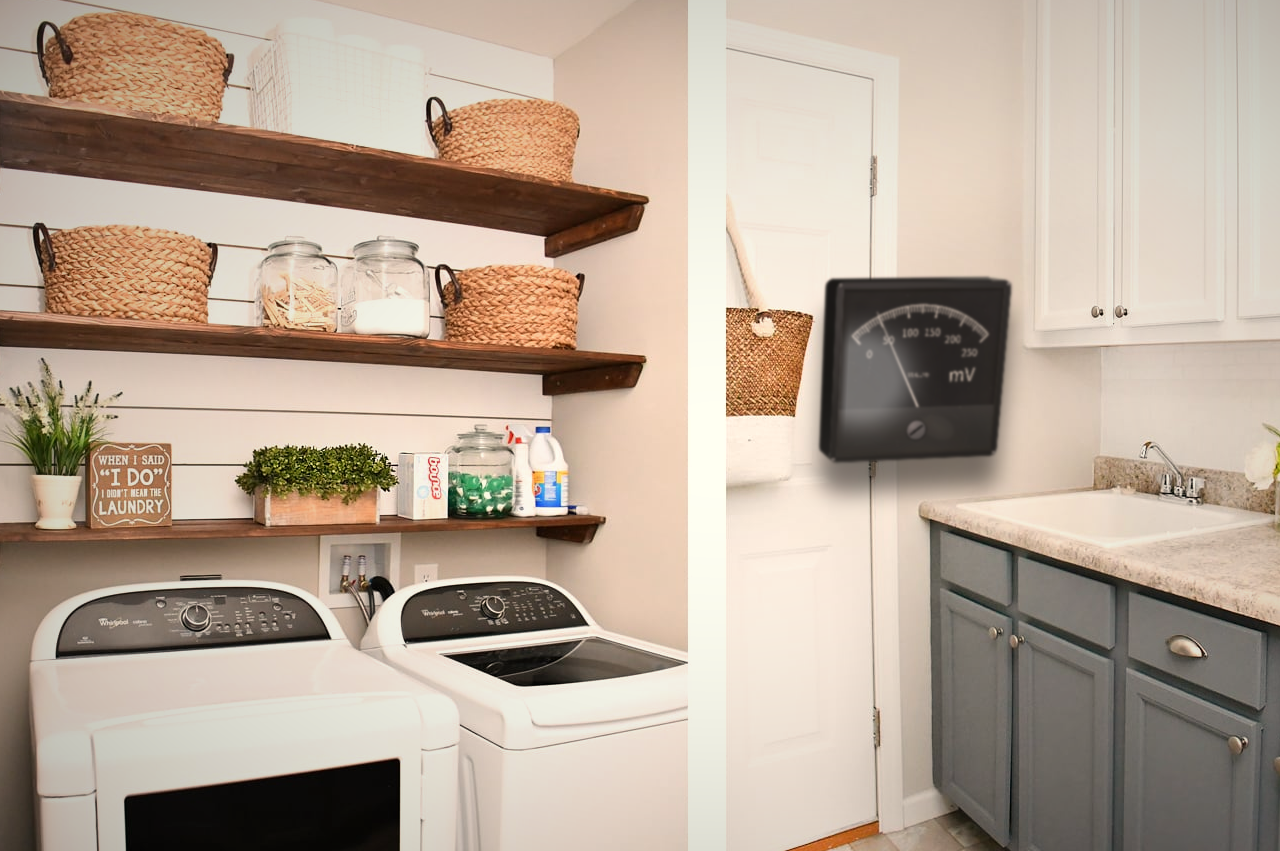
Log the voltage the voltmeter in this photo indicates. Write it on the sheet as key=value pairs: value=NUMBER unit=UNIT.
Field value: value=50 unit=mV
